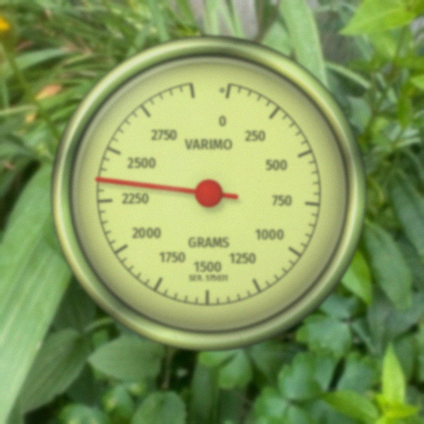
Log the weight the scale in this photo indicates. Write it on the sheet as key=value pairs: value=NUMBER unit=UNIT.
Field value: value=2350 unit=g
